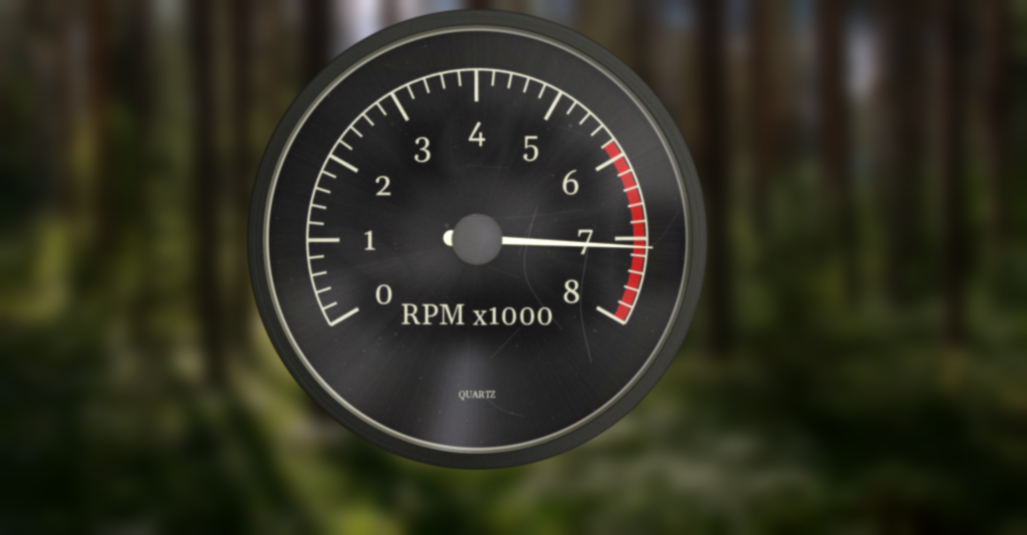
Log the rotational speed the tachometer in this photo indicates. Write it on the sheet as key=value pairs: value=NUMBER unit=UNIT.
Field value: value=7100 unit=rpm
